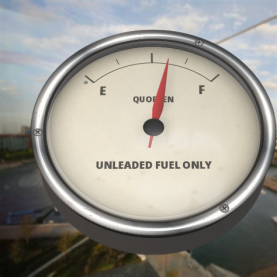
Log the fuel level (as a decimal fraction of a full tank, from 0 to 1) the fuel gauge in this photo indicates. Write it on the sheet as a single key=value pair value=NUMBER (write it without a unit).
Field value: value=0.625
